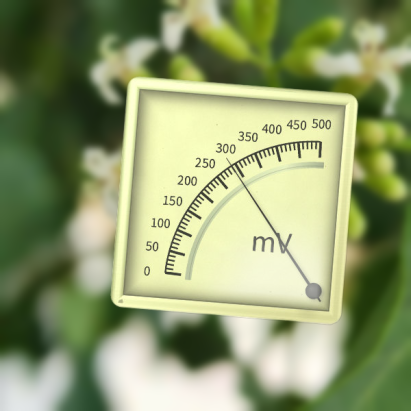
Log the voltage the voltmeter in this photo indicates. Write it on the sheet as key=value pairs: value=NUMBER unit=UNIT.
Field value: value=290 unit=mV
